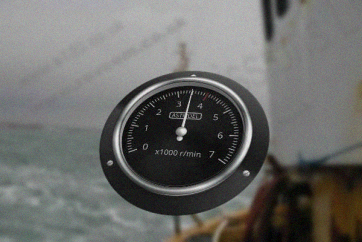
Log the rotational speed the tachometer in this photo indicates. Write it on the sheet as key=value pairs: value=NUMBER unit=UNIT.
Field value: value=3500 unit=rpm
